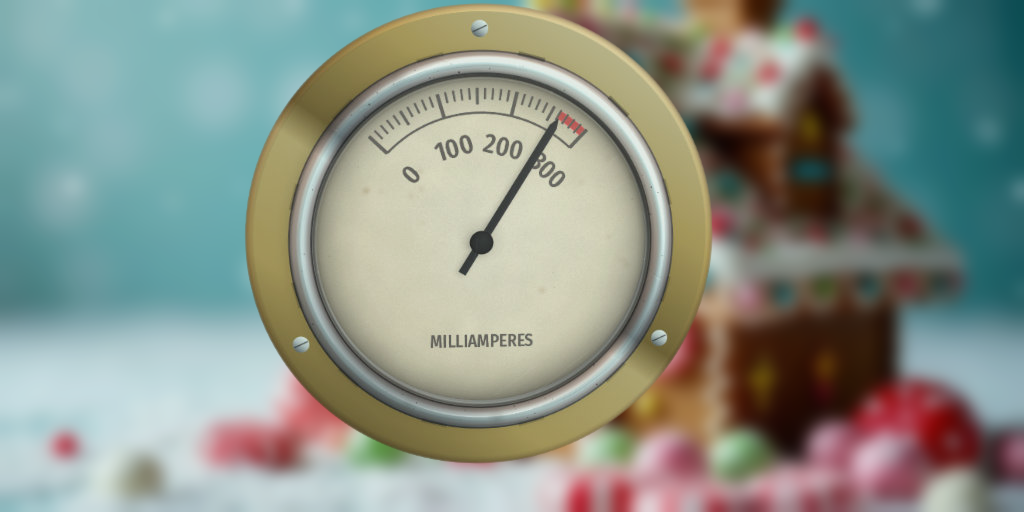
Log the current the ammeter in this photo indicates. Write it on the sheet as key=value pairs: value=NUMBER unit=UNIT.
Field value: value=260 unit=mA
